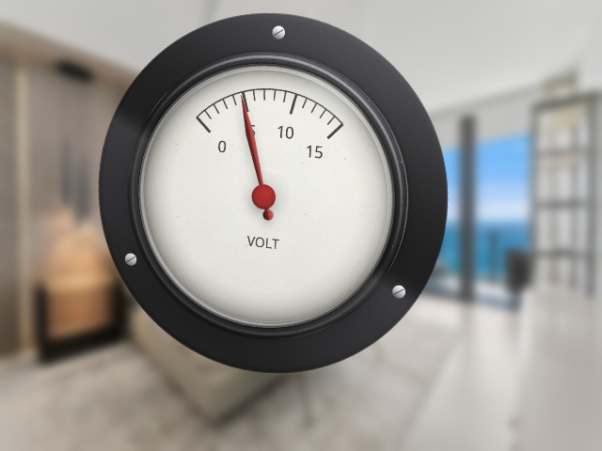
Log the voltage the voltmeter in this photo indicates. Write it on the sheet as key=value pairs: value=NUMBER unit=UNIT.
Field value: value=5 unit=V
